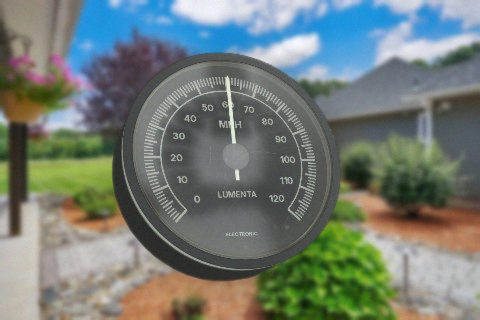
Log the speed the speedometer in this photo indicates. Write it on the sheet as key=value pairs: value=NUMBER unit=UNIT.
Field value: value=60 unit=mph
